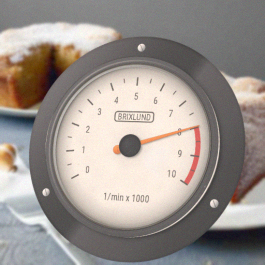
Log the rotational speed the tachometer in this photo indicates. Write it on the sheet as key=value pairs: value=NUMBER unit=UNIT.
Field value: value=8000 unit=rpm
